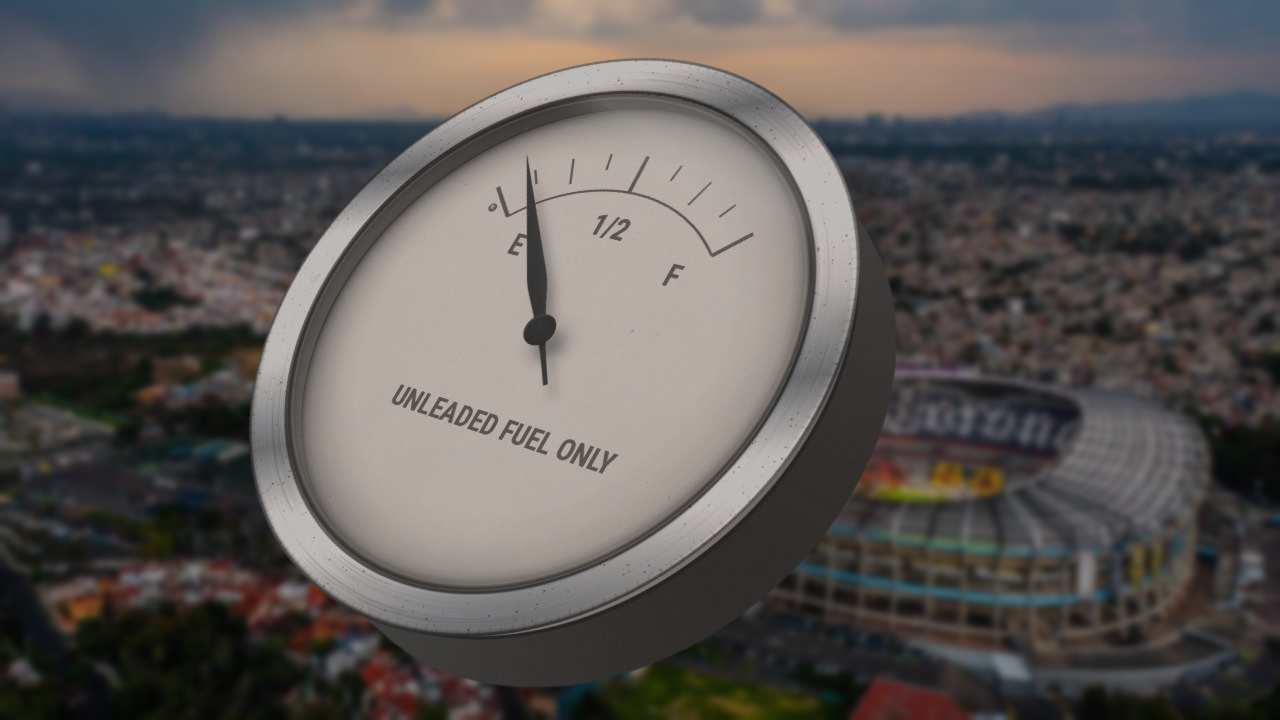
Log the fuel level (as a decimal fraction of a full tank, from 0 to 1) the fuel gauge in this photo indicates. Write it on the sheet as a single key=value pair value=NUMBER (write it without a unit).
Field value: value=0.125
